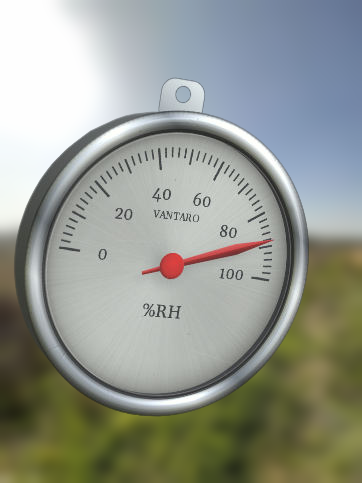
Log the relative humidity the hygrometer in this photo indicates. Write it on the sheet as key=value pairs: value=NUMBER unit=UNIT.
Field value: value=88 unit=%
